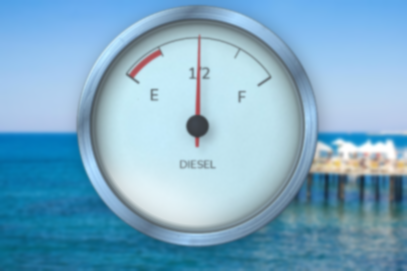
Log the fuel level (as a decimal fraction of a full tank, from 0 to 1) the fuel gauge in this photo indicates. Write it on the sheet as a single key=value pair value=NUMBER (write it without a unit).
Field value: value=0.5
